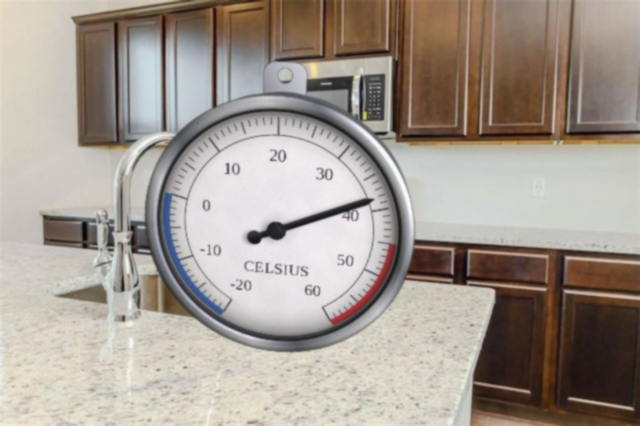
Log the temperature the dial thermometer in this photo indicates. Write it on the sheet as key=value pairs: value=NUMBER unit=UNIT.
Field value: value=38 unit=°C
